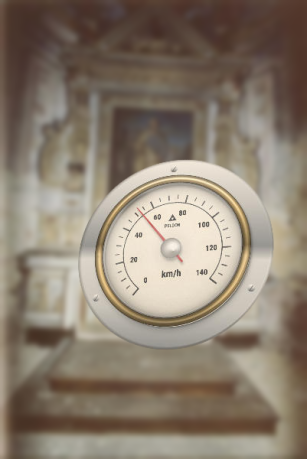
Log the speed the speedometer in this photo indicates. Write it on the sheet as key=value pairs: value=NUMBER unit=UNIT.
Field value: value=52.5 unit=km/h
